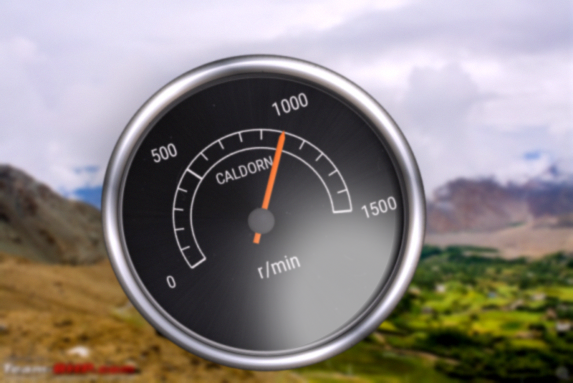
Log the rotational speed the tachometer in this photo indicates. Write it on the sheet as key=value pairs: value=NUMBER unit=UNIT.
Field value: value=1000 unit=rpm
